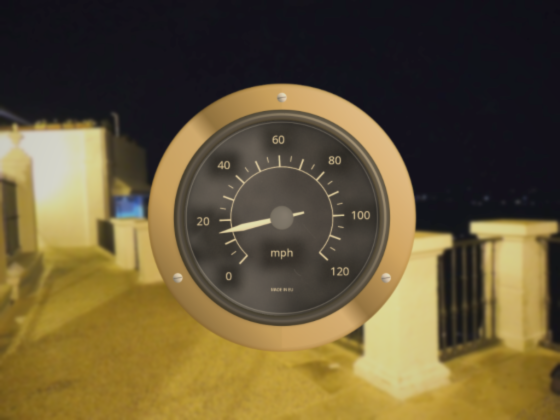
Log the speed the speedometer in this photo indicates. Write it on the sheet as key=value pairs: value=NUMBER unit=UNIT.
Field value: value=15 unit=mph
